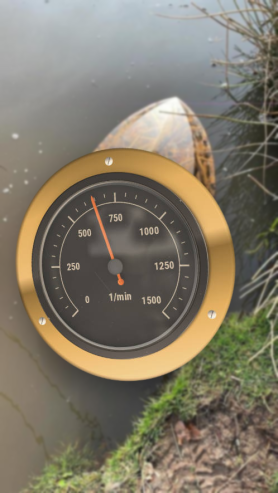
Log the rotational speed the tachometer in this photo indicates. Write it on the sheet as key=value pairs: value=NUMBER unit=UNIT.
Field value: value=650 unit=rpm
